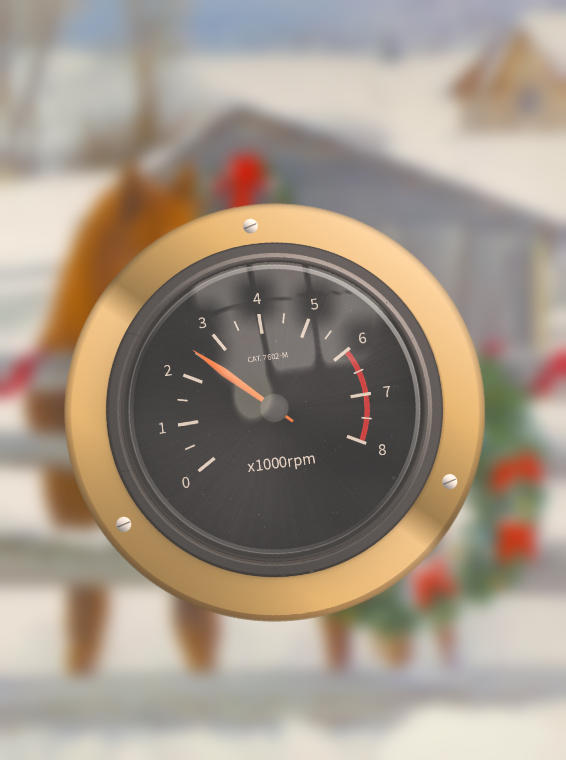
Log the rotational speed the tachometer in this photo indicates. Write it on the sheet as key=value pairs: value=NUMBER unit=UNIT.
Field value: value=2500 unit=rpm
